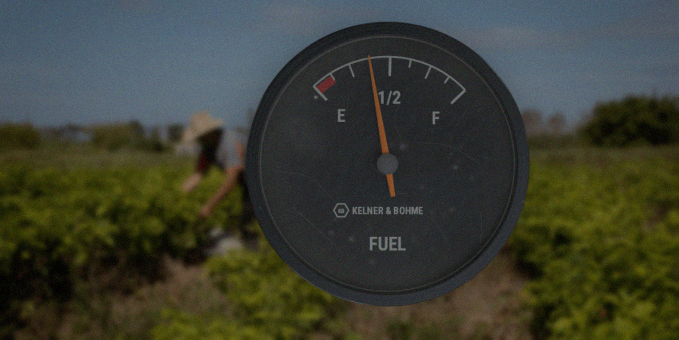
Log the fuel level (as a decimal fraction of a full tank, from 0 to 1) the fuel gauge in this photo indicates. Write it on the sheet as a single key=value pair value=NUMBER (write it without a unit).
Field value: value=0.375
